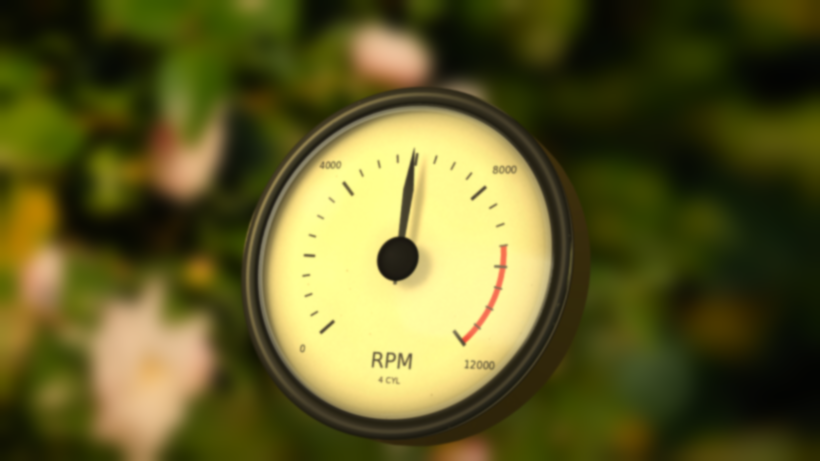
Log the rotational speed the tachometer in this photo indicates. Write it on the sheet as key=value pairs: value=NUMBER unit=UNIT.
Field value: value=6000 unit=rpm
